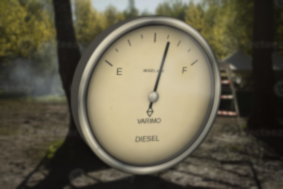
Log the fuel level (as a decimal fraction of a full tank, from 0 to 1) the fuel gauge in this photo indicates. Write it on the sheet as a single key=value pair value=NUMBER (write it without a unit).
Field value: value=0.625
